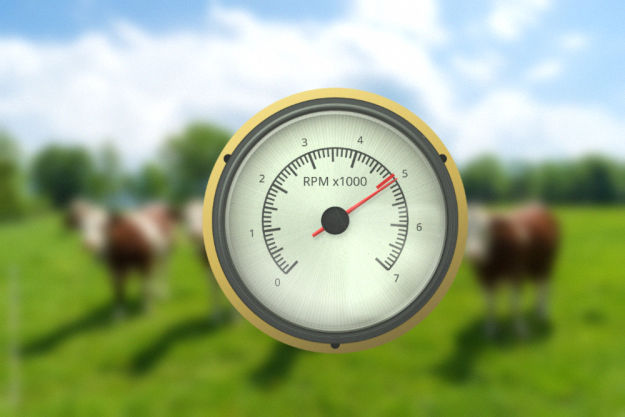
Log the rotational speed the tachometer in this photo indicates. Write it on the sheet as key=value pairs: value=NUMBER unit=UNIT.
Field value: value=5000 unit=rpm
